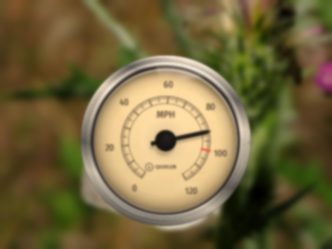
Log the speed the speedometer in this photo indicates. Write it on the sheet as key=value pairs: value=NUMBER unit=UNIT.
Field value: value=90 unit=mph
